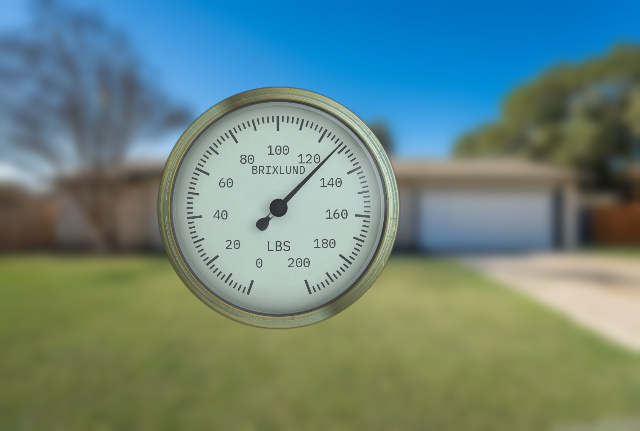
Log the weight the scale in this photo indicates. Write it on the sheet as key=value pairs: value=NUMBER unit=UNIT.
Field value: value=128 unit=lb
